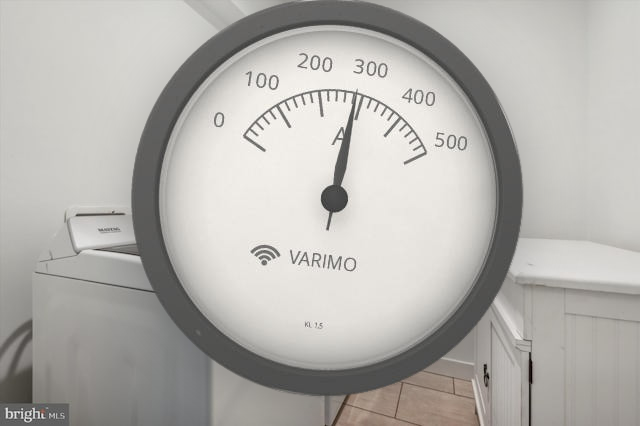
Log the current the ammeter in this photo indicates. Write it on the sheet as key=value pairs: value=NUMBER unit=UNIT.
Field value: value=280 unit=A
